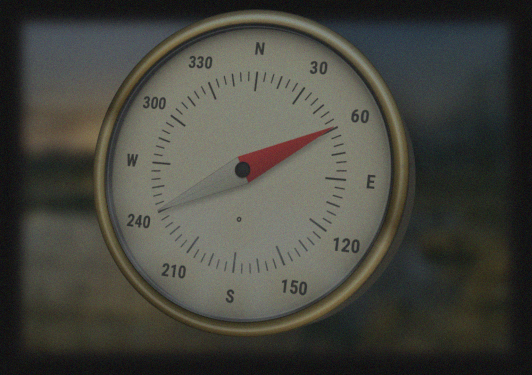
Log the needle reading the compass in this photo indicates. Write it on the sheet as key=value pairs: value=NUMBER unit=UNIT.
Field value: value=60 unit=°
